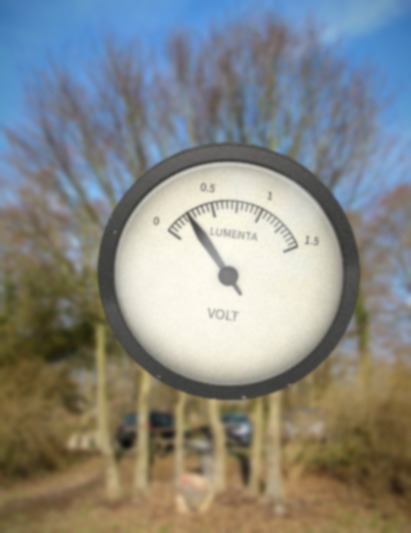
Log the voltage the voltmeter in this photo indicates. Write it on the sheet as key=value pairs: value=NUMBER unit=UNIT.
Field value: value=0.25 unit=V
